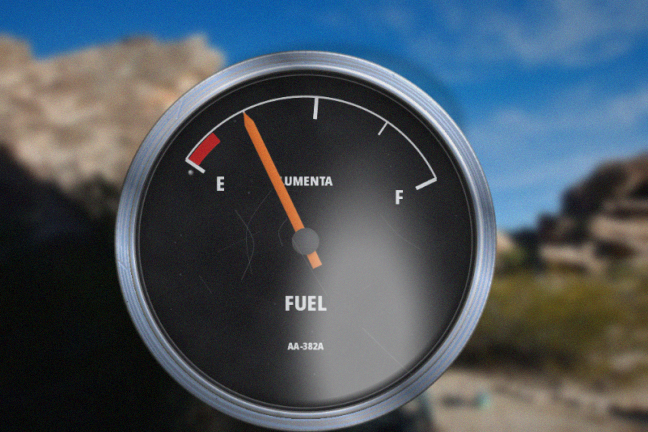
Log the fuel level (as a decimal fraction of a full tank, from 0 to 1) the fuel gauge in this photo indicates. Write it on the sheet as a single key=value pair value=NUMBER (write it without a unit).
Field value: value=0.25
